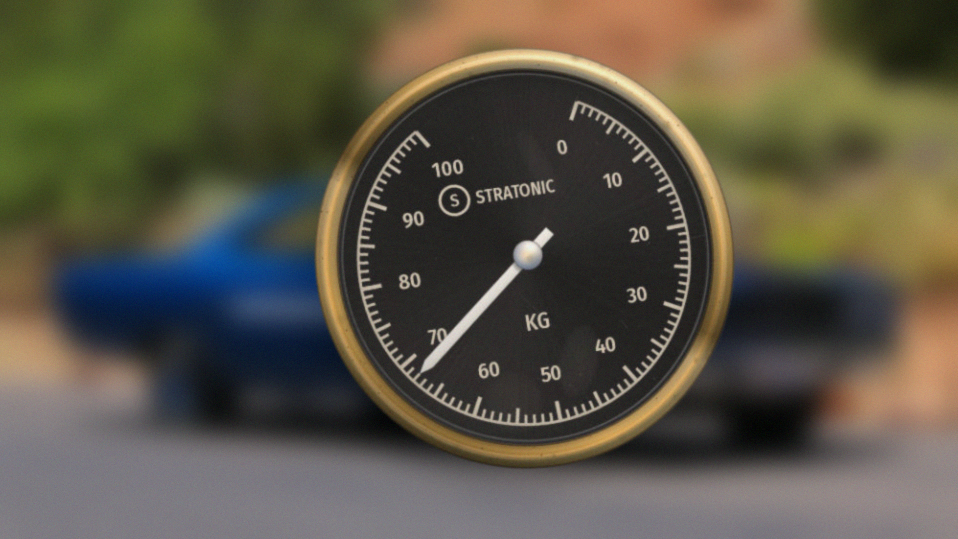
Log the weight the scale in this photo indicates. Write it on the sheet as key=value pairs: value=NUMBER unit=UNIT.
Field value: value=68 unit=kg
